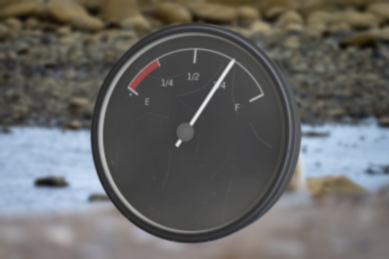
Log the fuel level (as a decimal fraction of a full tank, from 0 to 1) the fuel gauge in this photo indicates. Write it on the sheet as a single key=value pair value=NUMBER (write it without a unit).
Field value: value=0.75
